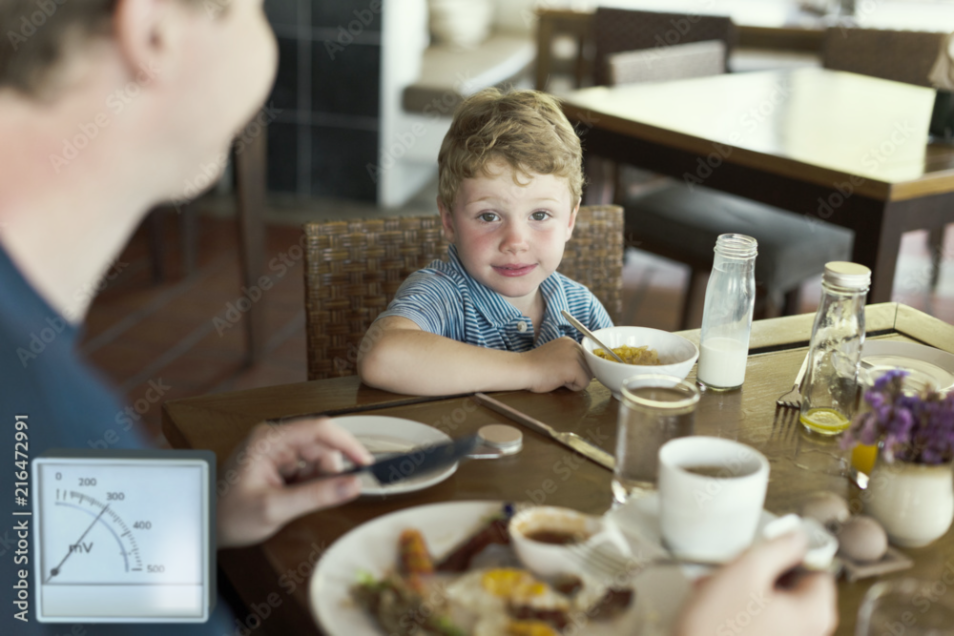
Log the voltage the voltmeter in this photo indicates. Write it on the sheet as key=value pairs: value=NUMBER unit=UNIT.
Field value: value=300 unit=mV
